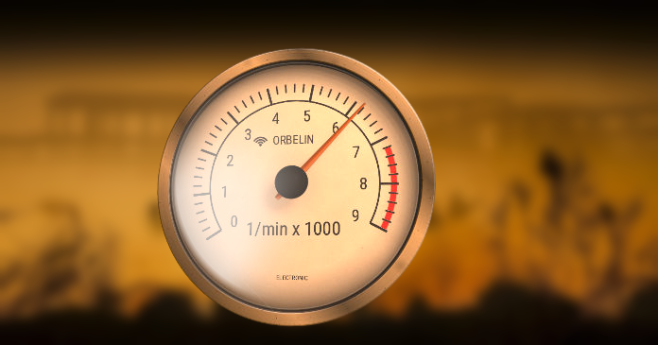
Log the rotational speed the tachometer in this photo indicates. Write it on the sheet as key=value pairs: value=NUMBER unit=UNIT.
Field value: value=6200 unit=rpm
